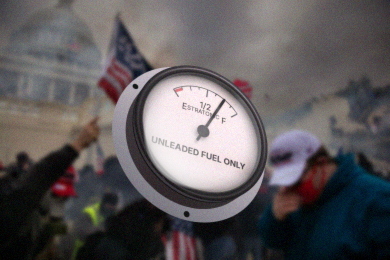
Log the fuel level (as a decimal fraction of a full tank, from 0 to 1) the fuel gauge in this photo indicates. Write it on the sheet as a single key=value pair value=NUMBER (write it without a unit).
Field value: value=0.75
